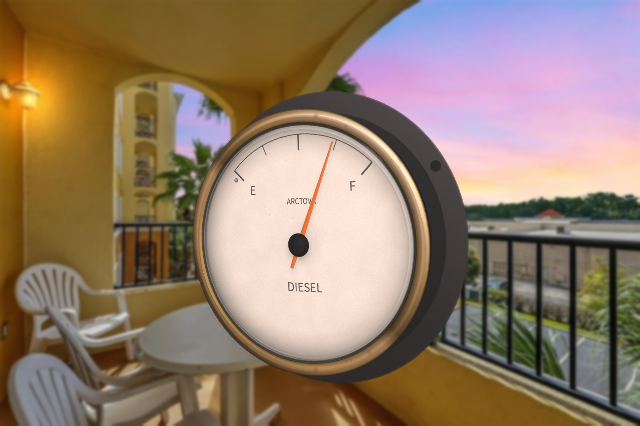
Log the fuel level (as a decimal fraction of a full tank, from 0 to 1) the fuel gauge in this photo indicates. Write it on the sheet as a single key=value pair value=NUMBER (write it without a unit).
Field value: value=0.75
